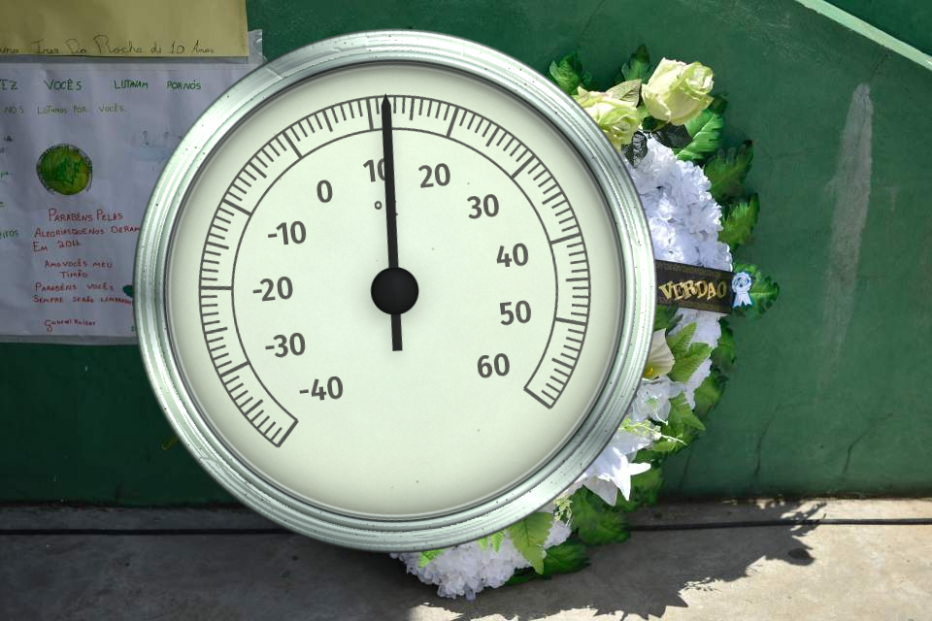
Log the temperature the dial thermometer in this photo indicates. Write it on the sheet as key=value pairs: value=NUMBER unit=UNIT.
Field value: value=12 unit=°C
